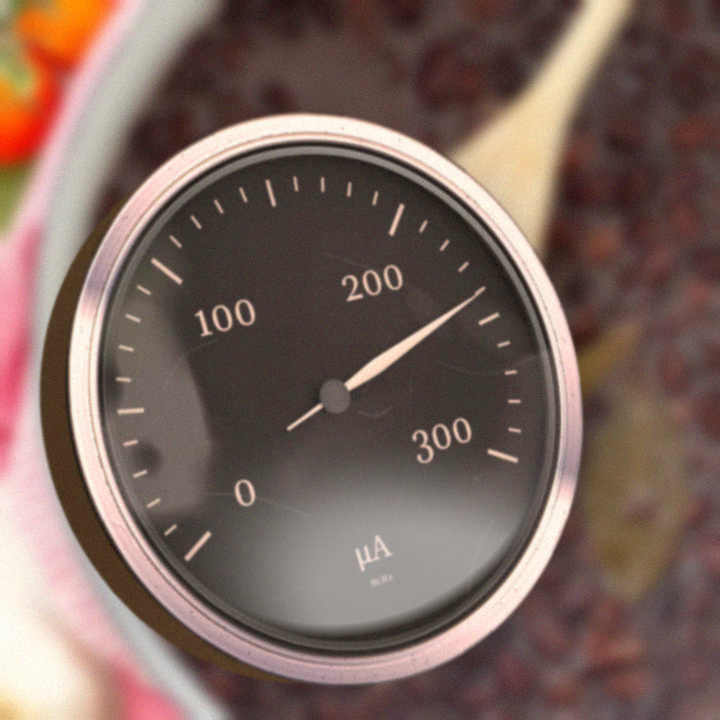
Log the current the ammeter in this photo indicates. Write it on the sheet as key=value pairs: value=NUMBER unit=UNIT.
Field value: value=240 unit=µA
